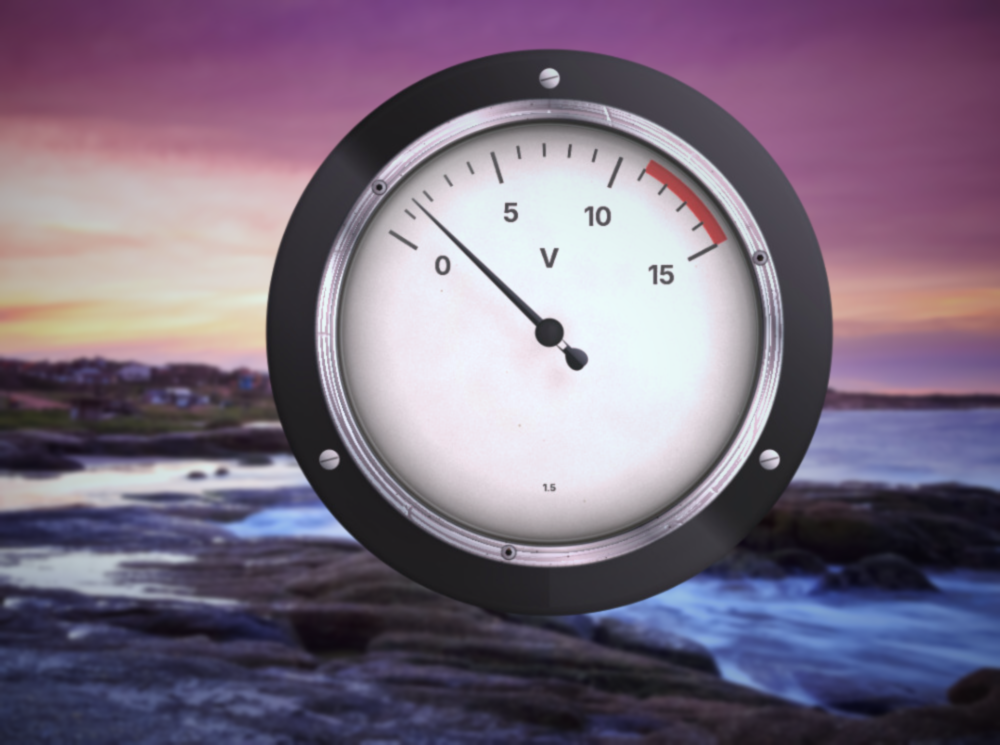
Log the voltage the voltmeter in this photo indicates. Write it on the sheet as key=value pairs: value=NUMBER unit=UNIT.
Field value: value=1.5 unit=V
